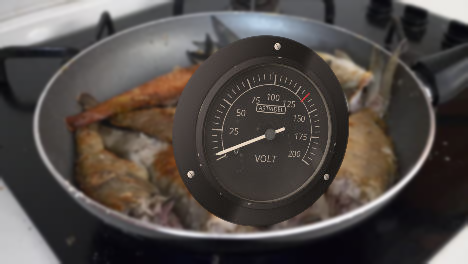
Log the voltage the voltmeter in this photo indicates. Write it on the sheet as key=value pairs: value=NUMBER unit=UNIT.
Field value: value=5 unit=V
